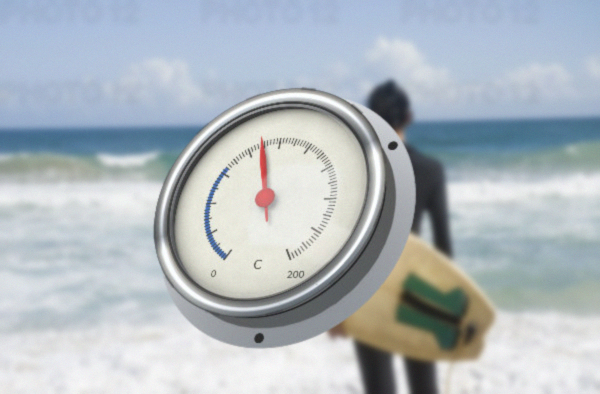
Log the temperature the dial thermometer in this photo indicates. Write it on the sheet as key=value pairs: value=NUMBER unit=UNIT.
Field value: value=90 unit=°C
